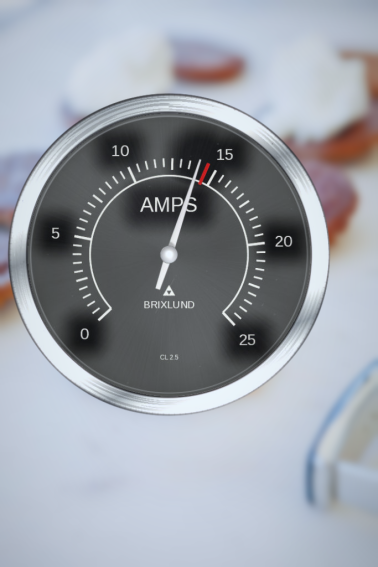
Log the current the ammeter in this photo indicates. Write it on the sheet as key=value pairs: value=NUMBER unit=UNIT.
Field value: value=14 unit=A
